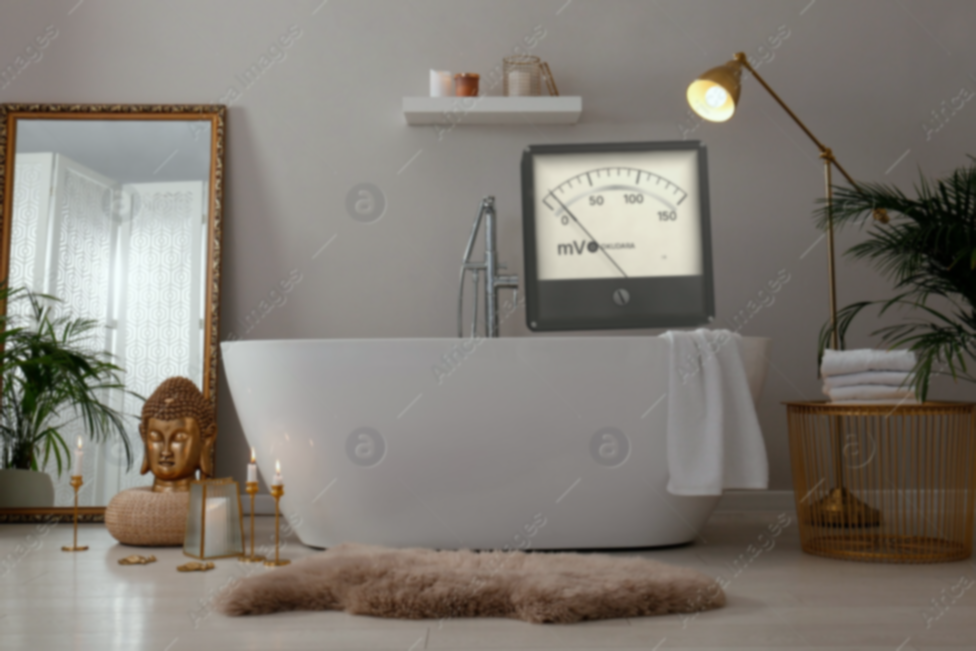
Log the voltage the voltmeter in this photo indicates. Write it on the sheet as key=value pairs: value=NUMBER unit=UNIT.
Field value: value=10 unit=mV
